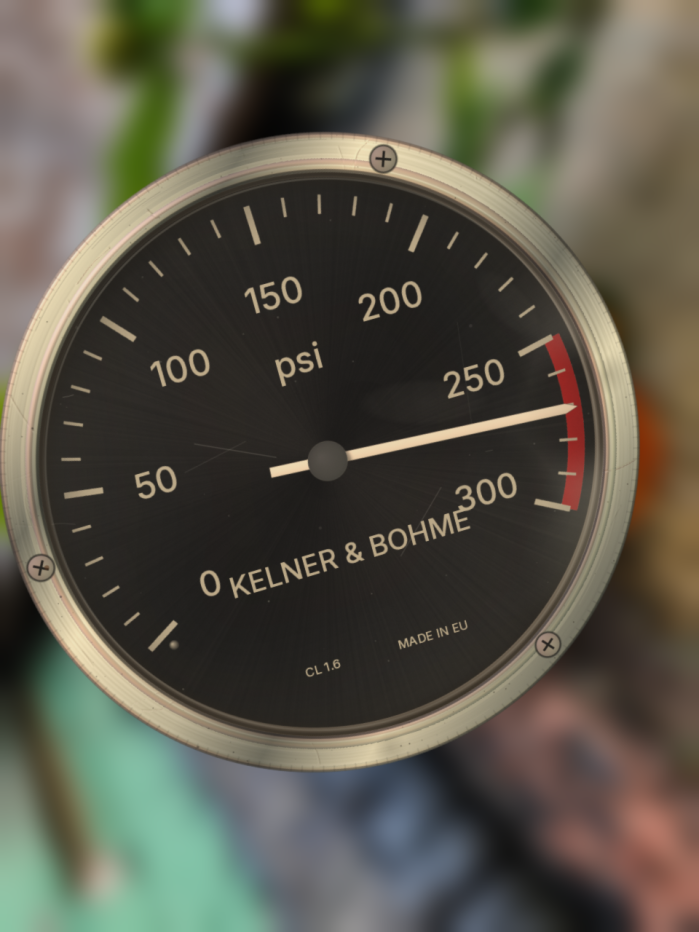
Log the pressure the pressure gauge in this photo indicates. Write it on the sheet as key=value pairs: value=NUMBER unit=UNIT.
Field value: value=270 unit=psi
